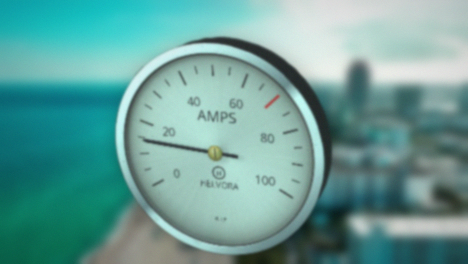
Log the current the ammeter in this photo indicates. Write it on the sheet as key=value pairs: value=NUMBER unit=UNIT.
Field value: value=15 unit=A
